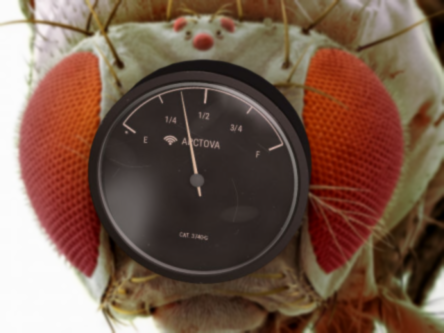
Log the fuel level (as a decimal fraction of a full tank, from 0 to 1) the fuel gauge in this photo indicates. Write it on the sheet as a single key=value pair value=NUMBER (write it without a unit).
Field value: value=0.375
